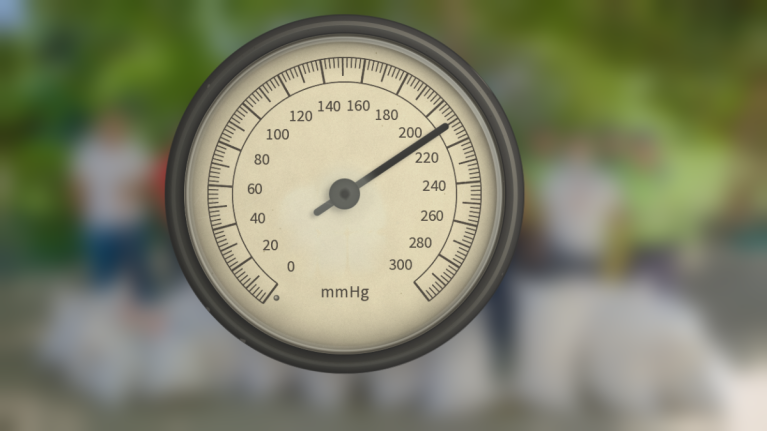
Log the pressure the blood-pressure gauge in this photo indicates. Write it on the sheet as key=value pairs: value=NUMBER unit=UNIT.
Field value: value=210 unit=mmHg
